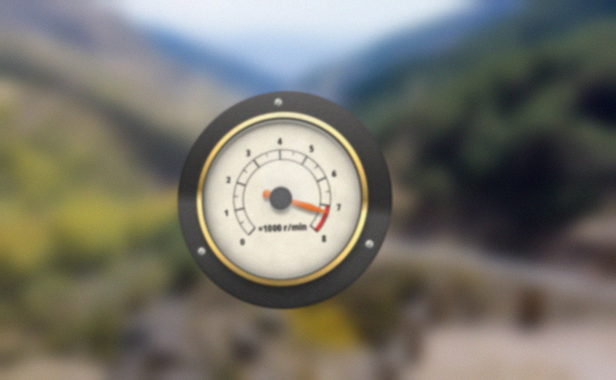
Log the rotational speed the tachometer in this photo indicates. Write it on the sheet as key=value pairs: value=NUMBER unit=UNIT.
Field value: value=7250 unit=rpm
